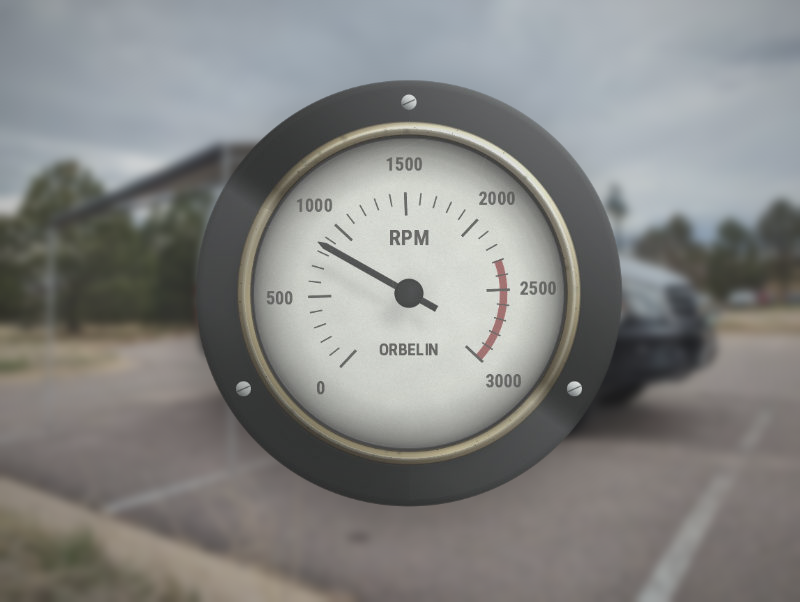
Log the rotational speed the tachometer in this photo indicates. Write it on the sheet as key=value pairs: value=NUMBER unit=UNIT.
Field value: value=850 unit=rpm
